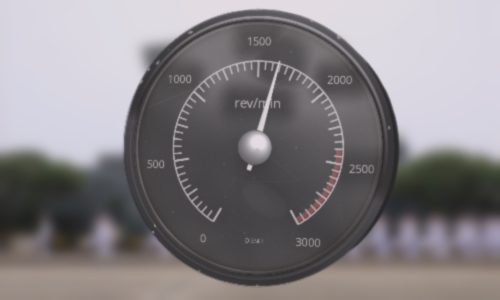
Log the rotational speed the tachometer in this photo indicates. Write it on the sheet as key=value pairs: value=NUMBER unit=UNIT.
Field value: value=1650 unit=rpm
